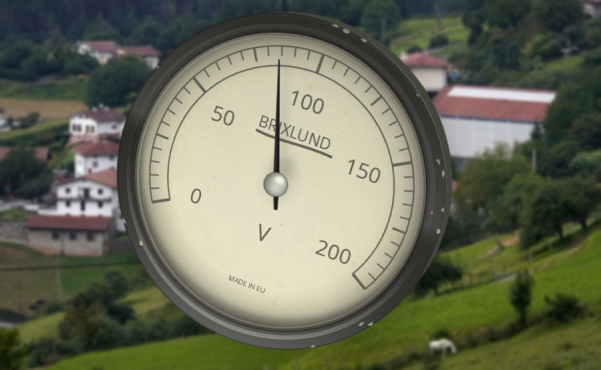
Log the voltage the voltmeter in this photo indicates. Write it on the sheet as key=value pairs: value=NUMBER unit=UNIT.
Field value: value=85 unit=V
